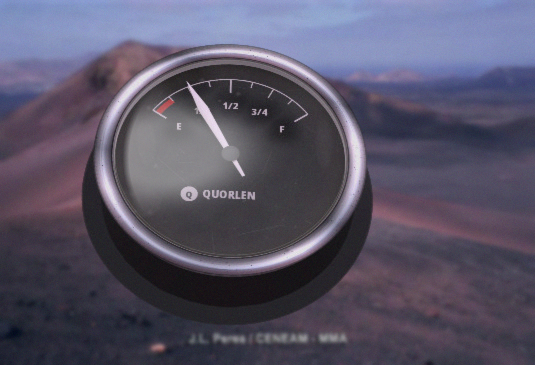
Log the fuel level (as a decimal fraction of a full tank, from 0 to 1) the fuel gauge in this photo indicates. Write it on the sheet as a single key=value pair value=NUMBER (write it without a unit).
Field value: value=0.25
